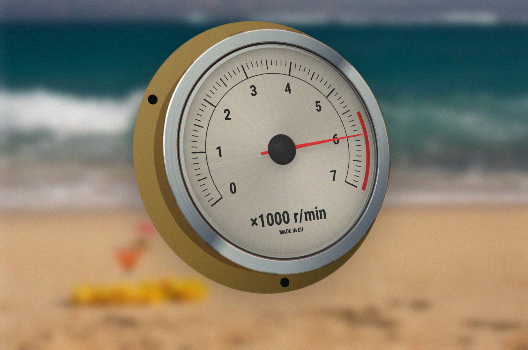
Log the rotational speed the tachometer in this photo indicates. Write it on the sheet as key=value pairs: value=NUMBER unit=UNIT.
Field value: value=6000 unit=rpm
